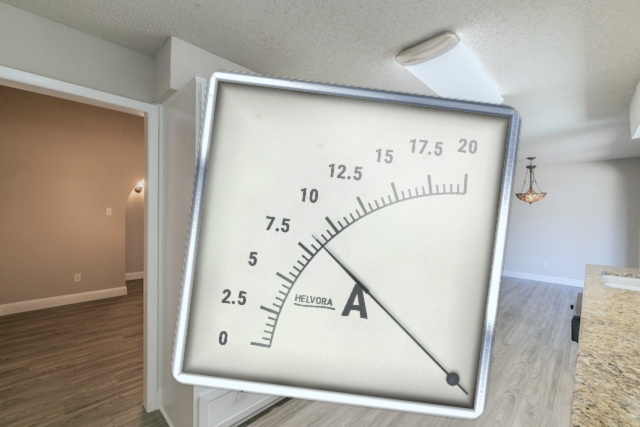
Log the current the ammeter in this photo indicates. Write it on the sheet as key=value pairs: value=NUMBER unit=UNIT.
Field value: value=8.5 unit=A
